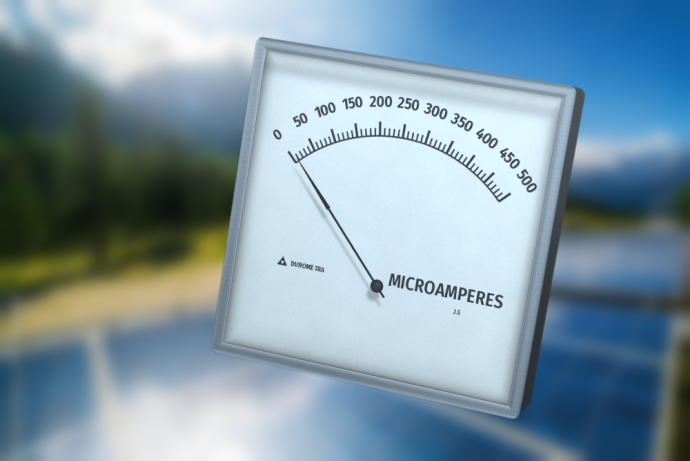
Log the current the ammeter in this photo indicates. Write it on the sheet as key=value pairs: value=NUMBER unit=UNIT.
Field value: value=10 unit=µA
